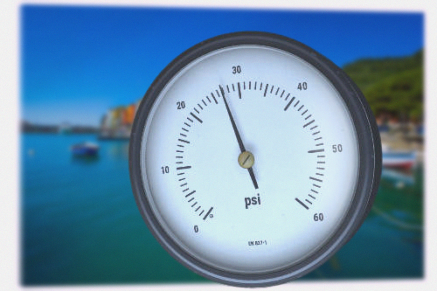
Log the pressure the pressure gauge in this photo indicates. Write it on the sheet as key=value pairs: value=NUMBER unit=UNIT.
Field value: value=27 unit=psi
